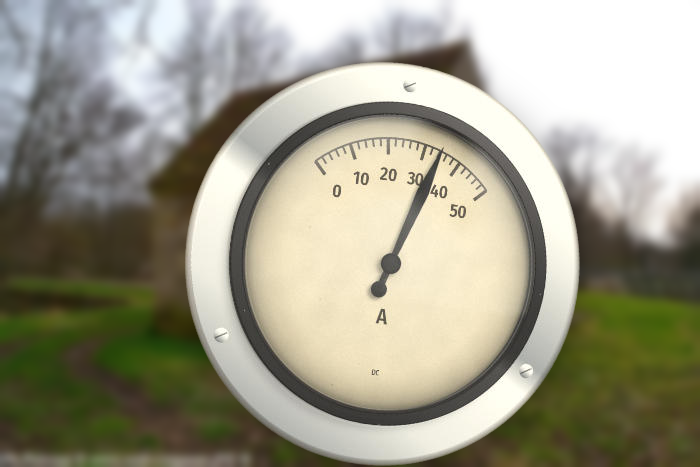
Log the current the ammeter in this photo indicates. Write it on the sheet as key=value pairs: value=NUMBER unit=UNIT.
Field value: value=34 unit=A
